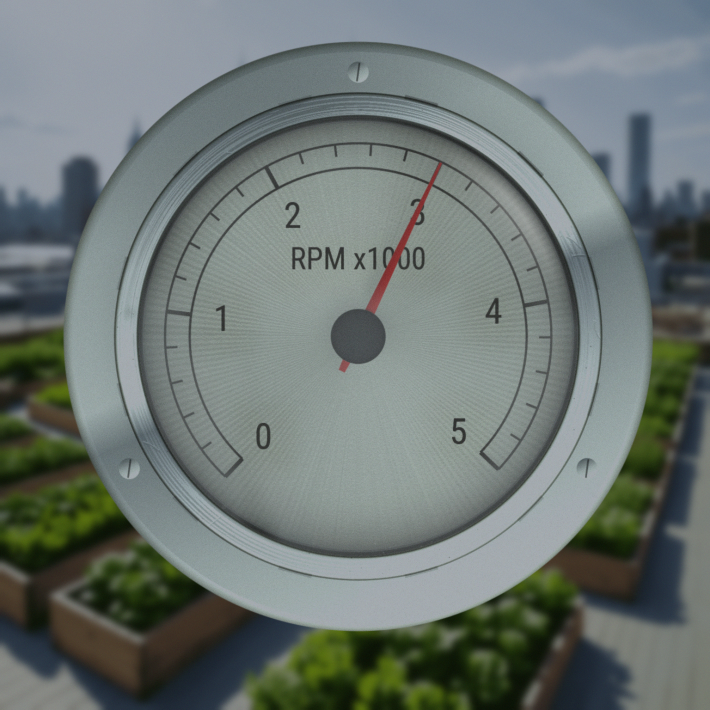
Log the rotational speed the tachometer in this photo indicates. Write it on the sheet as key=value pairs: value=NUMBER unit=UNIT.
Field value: value=3000 unit=rpm
